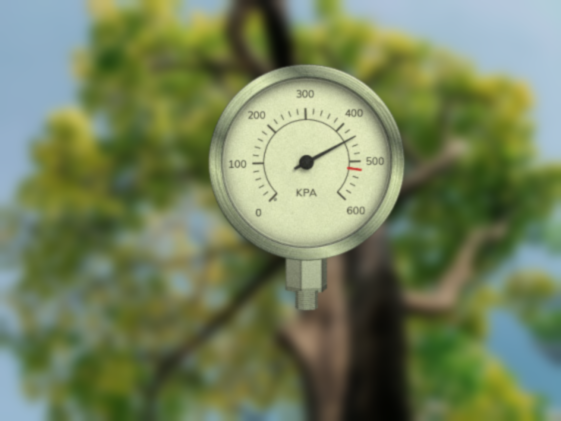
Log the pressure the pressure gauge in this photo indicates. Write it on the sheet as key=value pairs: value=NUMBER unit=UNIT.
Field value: value=440 unit=kPa
